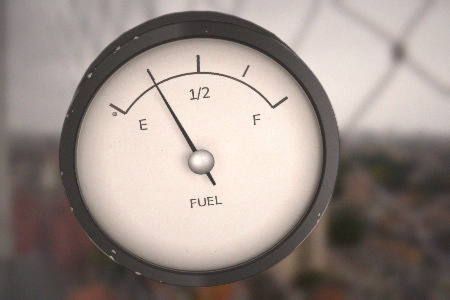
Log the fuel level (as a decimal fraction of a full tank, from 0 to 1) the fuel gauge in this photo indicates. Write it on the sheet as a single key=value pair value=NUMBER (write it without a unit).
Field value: value=0.25
